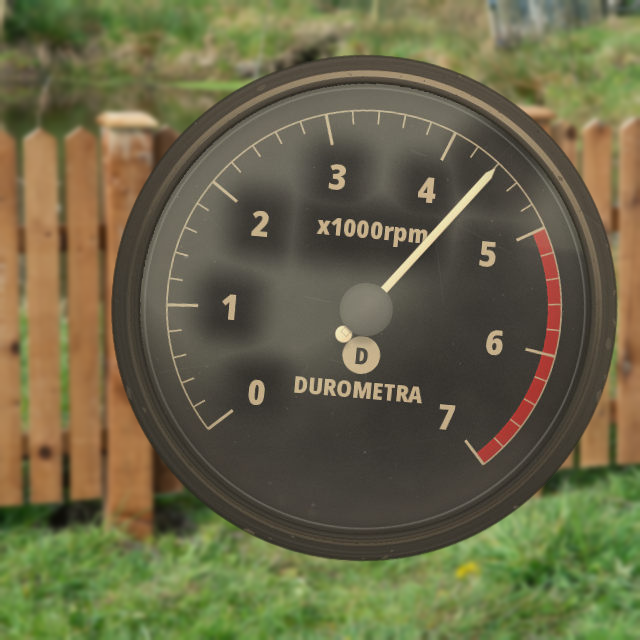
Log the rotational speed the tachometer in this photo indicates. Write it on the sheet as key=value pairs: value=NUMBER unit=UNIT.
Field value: value=4400 unit=rpm
